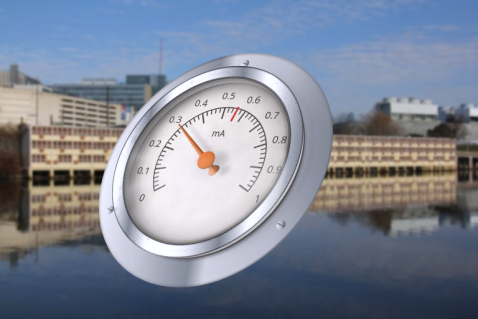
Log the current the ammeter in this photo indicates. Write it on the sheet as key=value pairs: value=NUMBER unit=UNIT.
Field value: value=0.3 unit=mA
